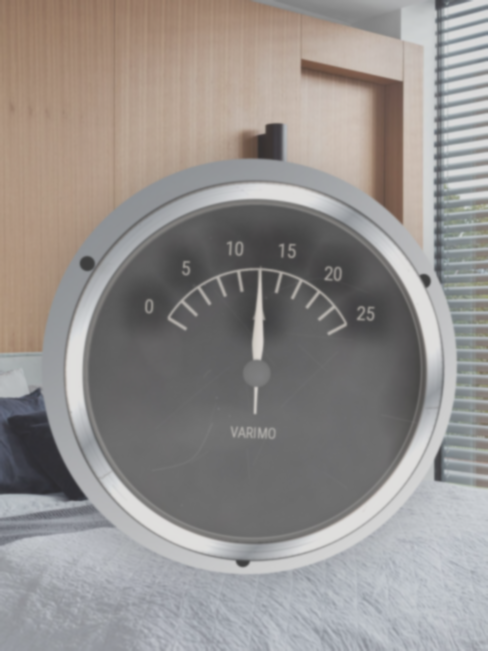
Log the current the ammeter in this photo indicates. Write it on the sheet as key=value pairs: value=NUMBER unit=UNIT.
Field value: value=12.5 unit=A
